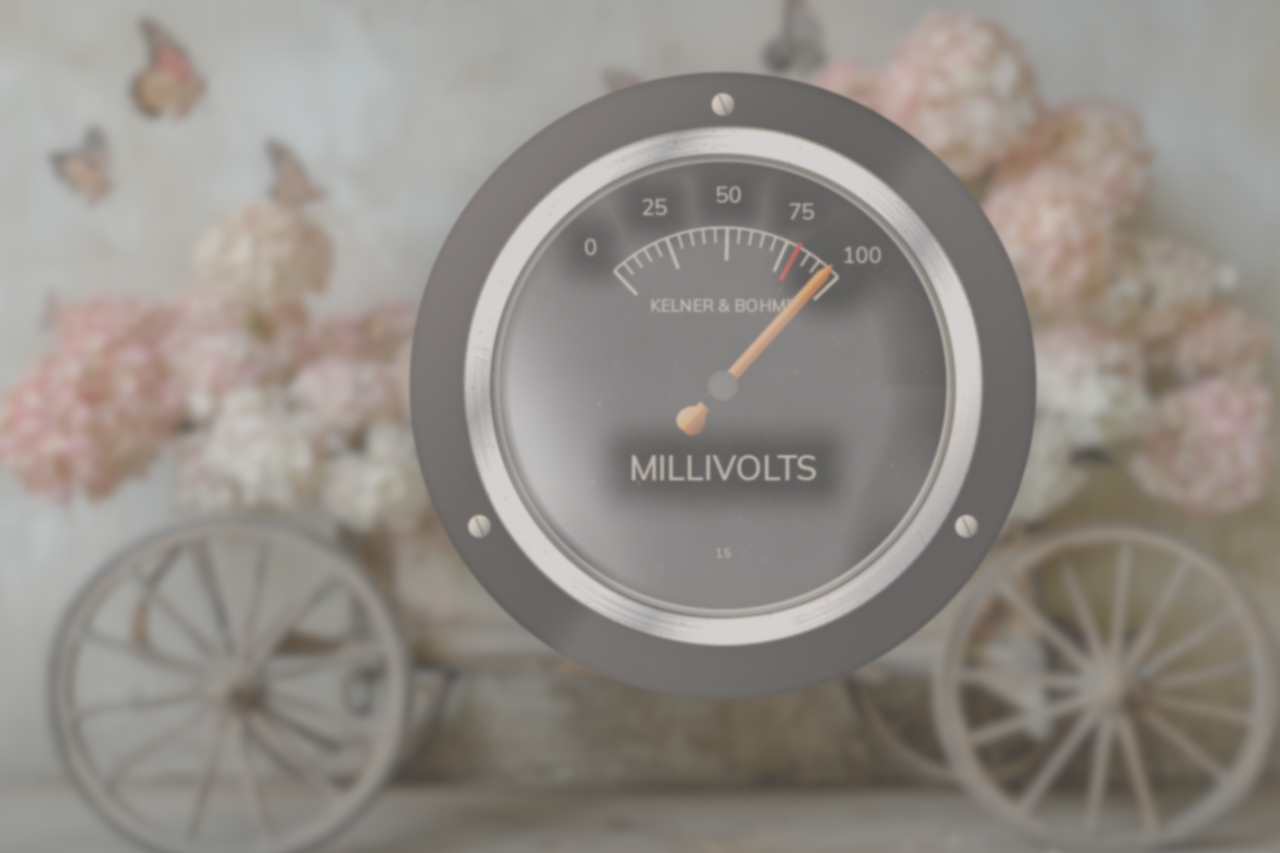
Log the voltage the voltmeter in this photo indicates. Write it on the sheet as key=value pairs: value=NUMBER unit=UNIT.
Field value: value=95 unit=mV
